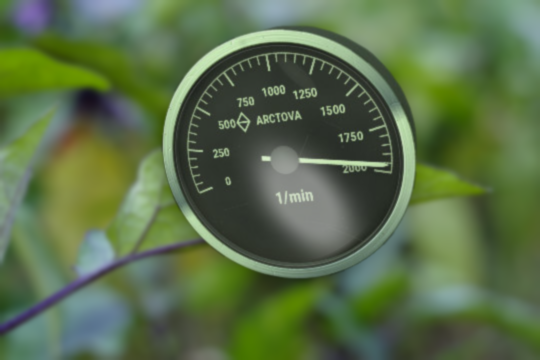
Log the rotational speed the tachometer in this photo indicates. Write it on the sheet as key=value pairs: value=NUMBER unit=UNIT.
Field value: value=1950 unit=rpm
